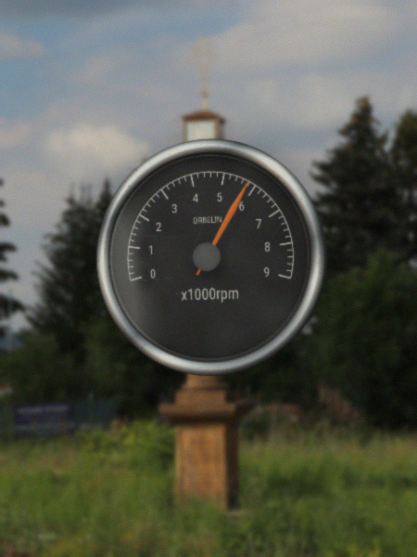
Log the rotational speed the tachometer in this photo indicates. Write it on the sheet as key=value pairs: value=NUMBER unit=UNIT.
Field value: value=5800 unit=rpm
